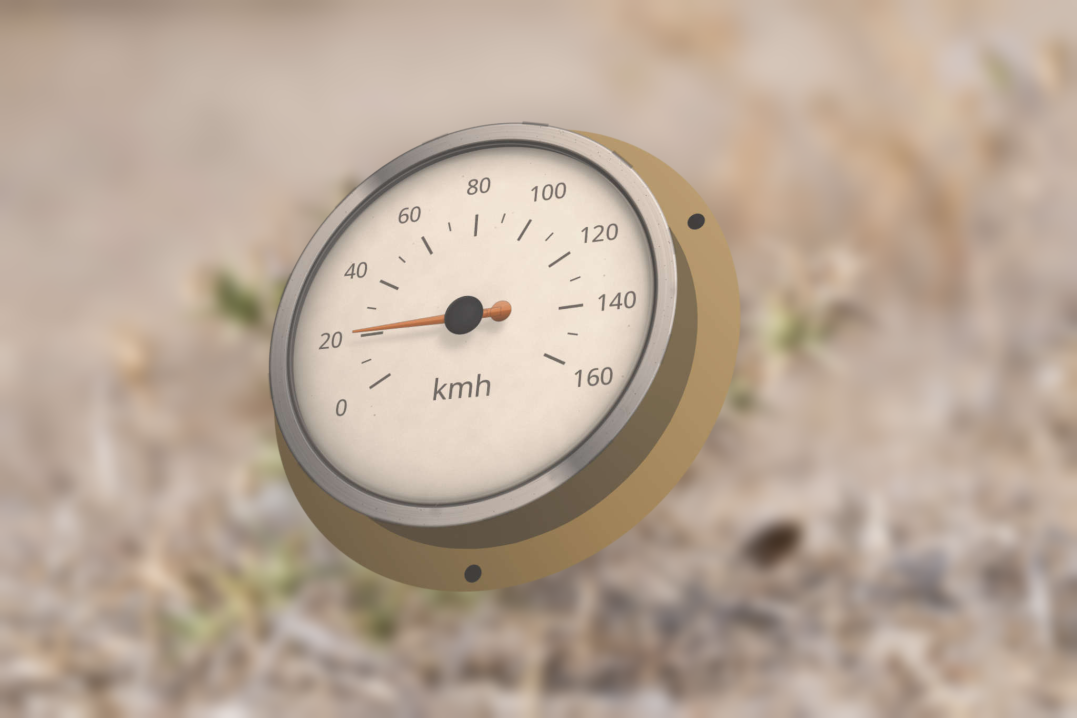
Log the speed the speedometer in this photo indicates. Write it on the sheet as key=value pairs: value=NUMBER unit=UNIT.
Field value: value=20 unit=km/h
